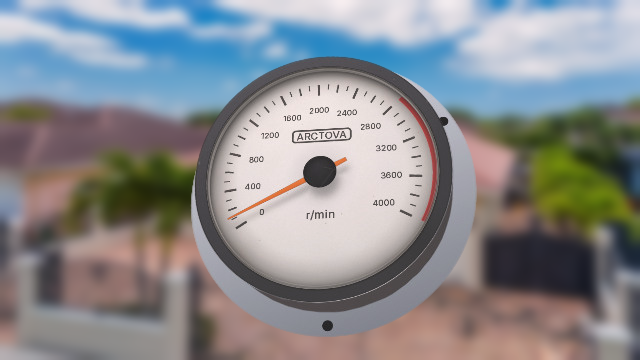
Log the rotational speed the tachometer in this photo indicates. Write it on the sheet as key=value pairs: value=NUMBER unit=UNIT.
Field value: value=100 unit=rpm
